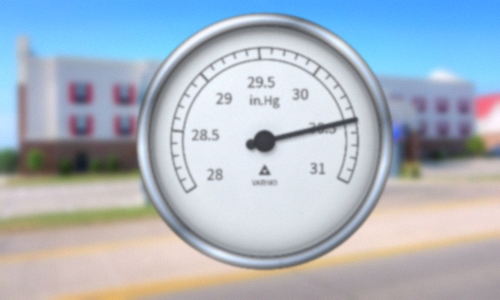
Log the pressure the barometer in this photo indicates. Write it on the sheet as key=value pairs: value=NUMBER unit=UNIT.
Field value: value=30.5 unit=inHg
